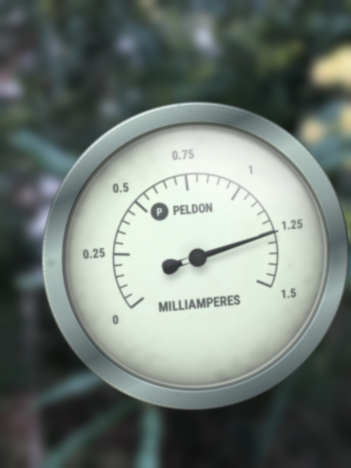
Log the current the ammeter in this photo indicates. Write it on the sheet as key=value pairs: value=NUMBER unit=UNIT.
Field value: value=1.25 unit=mA
